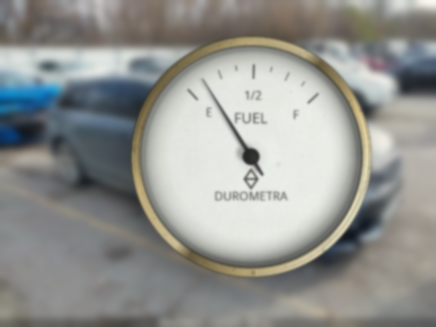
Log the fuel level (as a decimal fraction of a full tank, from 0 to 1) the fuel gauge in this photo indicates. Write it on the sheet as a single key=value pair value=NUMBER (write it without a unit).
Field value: value=0.125
